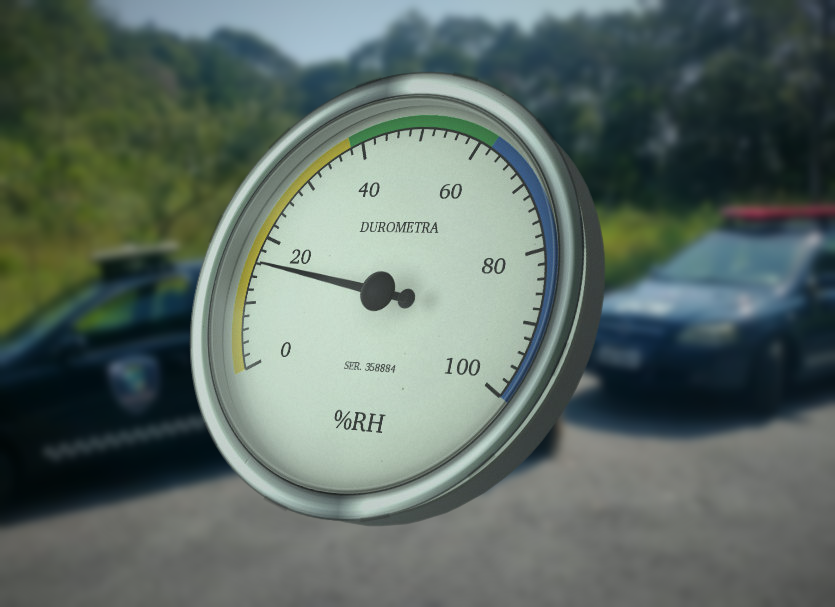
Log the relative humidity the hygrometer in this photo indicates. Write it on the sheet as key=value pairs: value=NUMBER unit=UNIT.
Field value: value=16 unit=%
